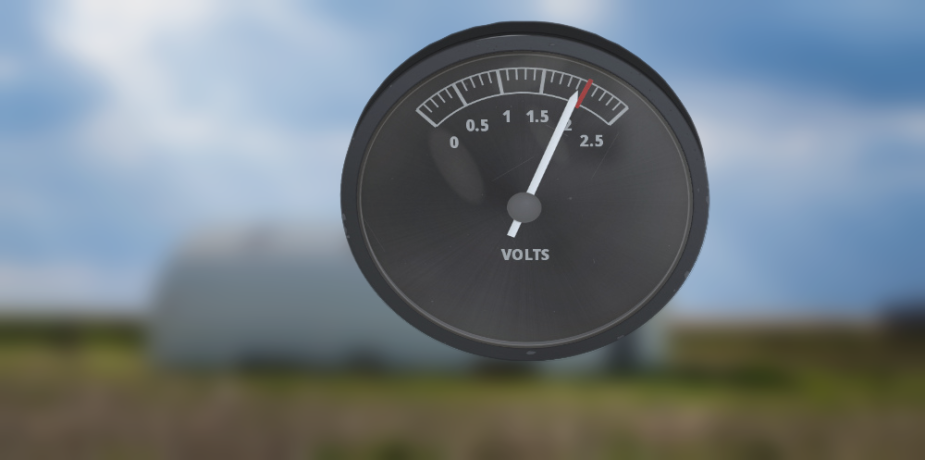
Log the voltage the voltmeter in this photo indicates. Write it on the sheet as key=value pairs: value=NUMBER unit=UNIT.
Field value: value=1.9 unit=V
